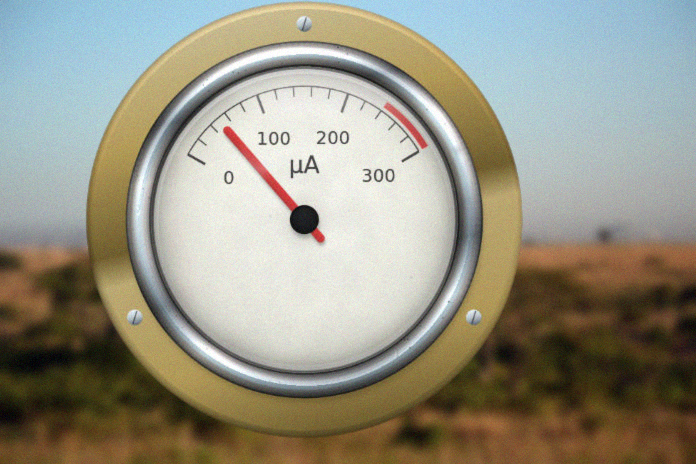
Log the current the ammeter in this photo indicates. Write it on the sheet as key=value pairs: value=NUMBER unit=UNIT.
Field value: value=50 unit=µA
